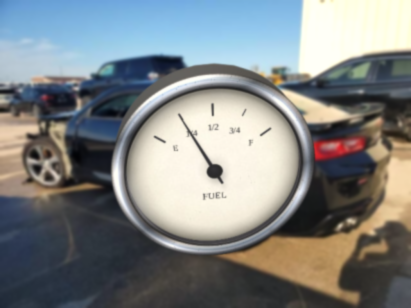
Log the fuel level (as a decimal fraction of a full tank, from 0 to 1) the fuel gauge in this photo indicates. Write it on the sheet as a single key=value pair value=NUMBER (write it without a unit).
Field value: value=0.25
